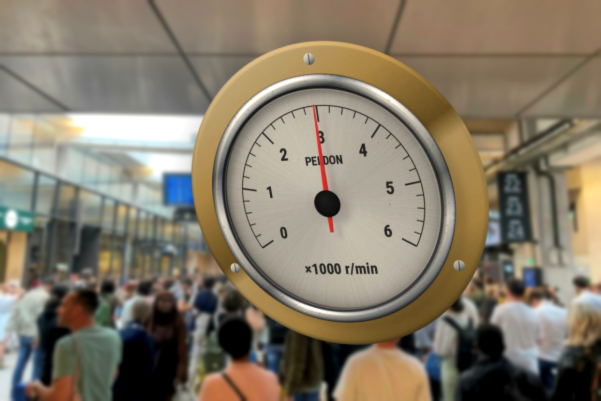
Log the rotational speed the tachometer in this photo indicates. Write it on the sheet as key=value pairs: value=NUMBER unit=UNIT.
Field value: value=3000 unit=rpm
